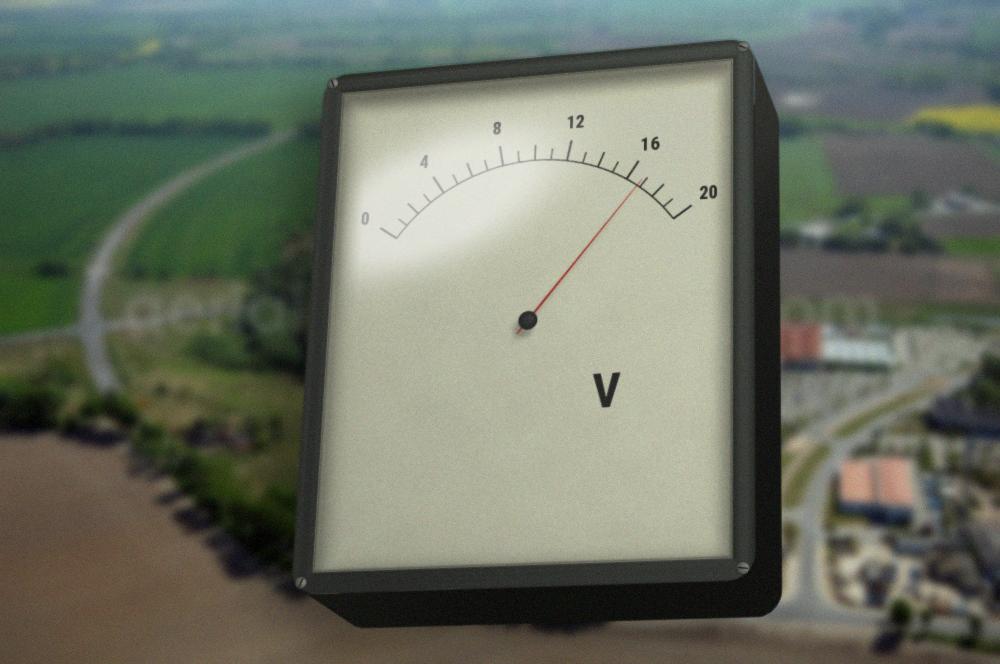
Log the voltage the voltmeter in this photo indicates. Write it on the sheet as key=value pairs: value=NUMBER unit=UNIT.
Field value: value=17 unit=V
